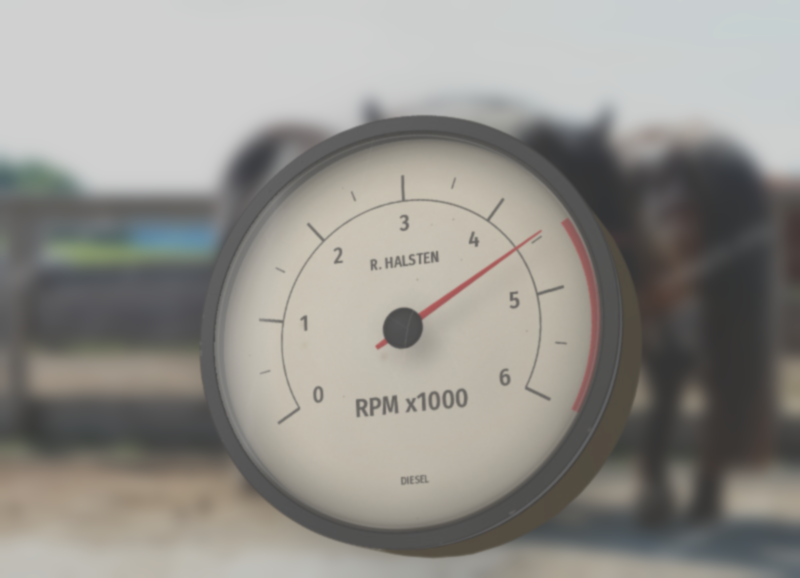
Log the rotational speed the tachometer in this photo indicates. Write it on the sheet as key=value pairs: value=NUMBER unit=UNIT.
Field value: value=4500 unit=rpm
